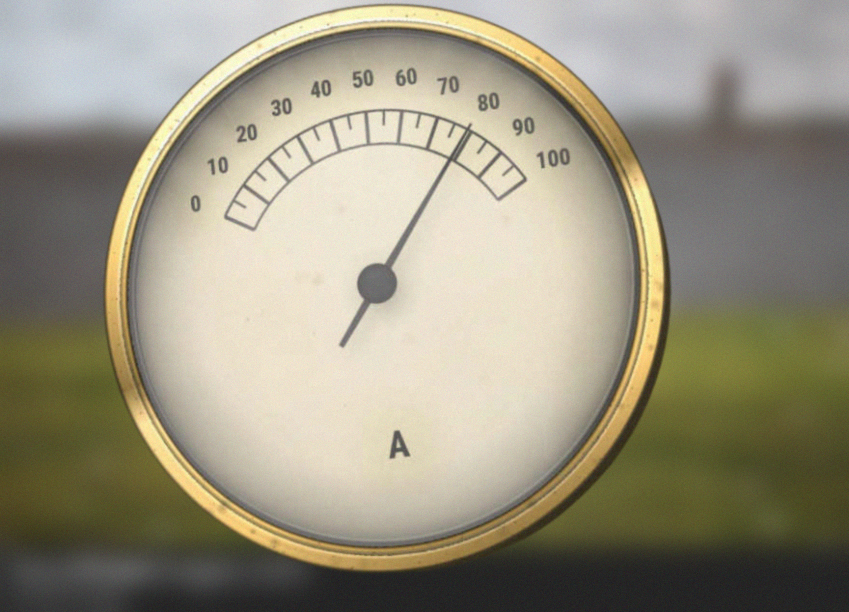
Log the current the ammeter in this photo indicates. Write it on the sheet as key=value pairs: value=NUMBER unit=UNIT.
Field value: value=80 unit=A
